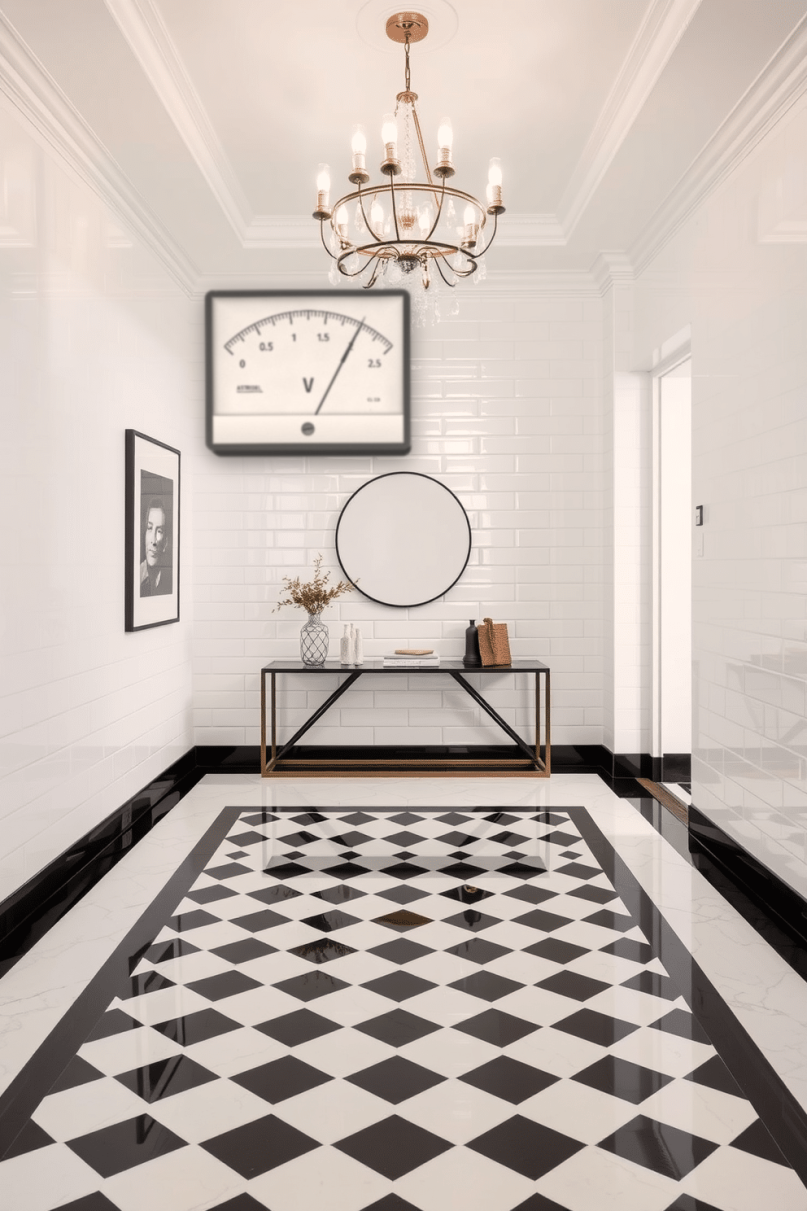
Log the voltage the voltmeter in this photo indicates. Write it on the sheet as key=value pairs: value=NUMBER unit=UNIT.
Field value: value=2 unit=V
